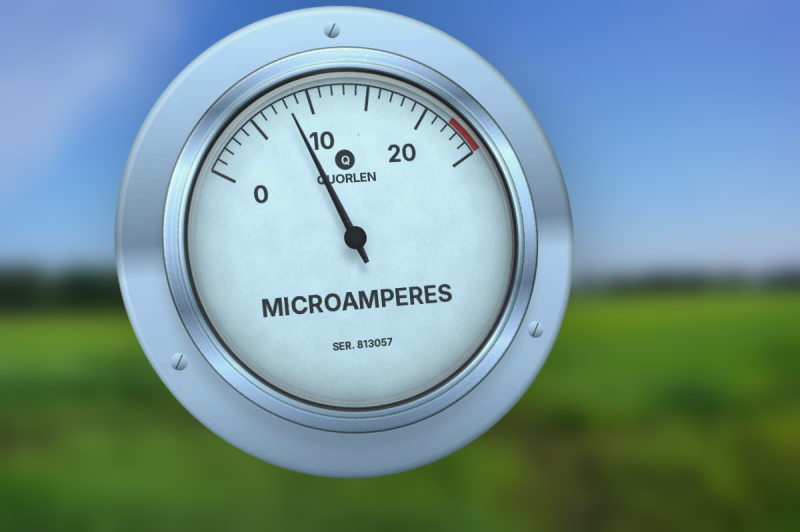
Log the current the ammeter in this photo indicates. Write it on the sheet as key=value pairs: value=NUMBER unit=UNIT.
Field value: value=8 unit=µA
